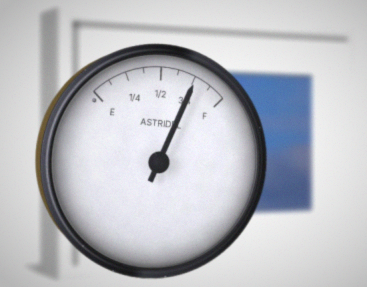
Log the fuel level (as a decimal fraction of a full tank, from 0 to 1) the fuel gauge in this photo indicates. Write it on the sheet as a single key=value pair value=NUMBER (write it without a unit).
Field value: value=0.75
